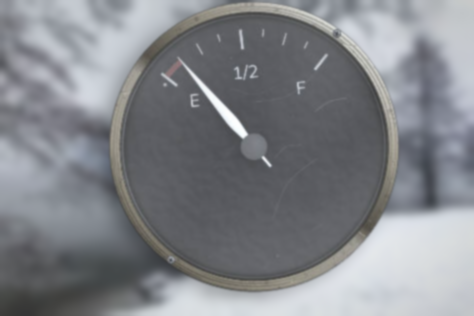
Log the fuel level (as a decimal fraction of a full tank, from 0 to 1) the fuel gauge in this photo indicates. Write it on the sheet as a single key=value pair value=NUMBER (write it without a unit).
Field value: value=0.125
